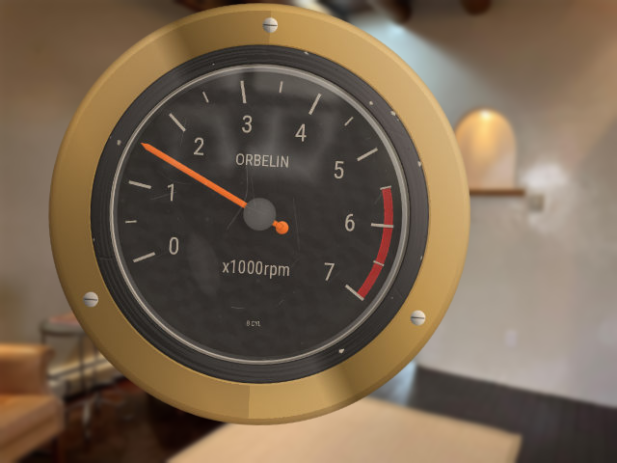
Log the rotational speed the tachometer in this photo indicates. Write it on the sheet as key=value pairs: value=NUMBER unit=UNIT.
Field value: value=1500 unit=rpm
